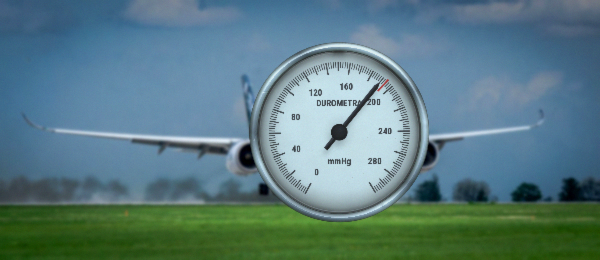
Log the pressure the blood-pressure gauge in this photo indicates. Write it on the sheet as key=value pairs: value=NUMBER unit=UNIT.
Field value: value=190 unit=mmHg
